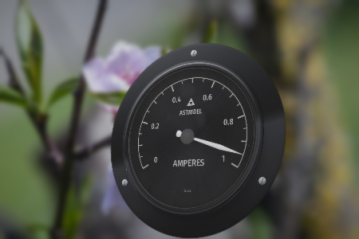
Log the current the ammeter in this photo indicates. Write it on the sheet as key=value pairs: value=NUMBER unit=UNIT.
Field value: value=0.95 unit=A
